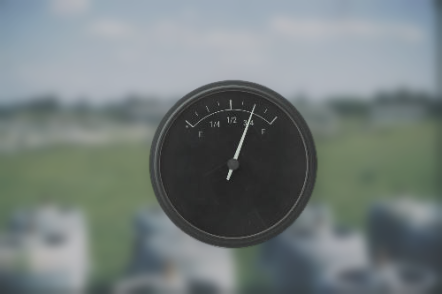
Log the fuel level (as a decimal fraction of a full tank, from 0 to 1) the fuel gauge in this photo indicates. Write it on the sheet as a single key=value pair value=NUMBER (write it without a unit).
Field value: value=0.75
